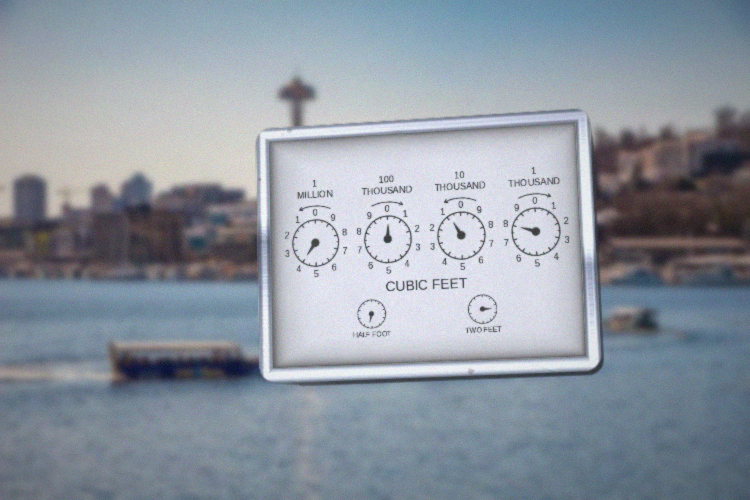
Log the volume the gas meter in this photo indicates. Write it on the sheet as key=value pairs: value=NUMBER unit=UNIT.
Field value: value=400800 unit=ft³
